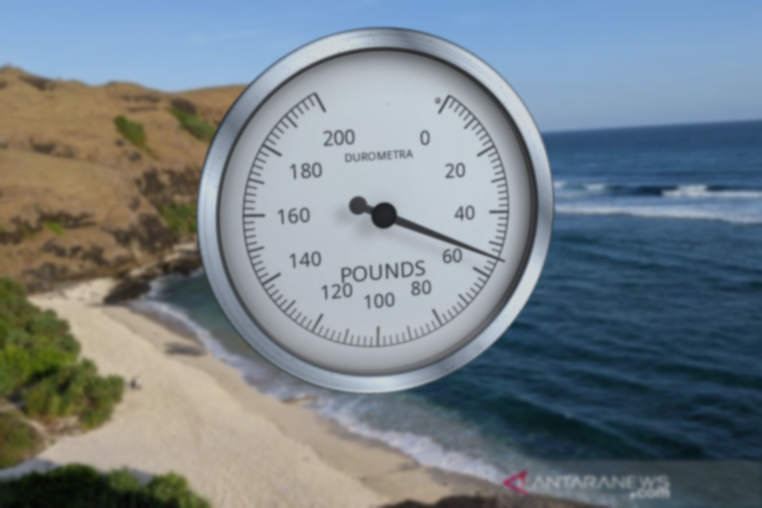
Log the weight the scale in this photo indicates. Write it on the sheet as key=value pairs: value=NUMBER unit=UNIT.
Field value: value=54 unit=lb
